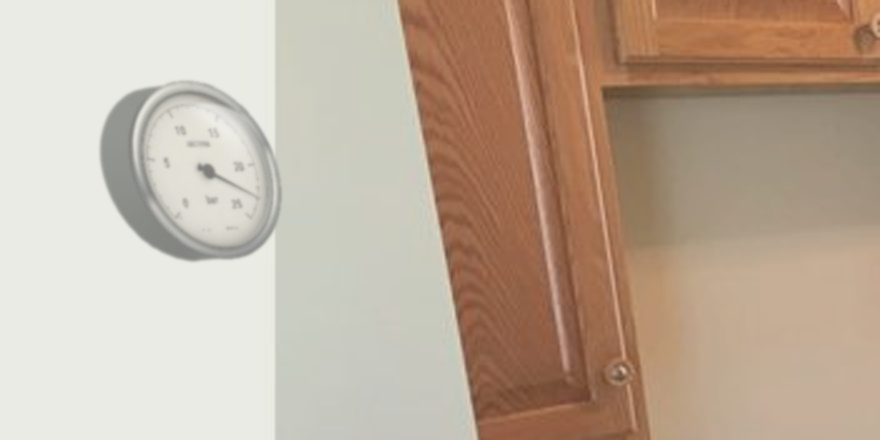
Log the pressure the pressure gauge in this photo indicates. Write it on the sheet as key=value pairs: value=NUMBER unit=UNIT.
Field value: value=23 unit=bar
